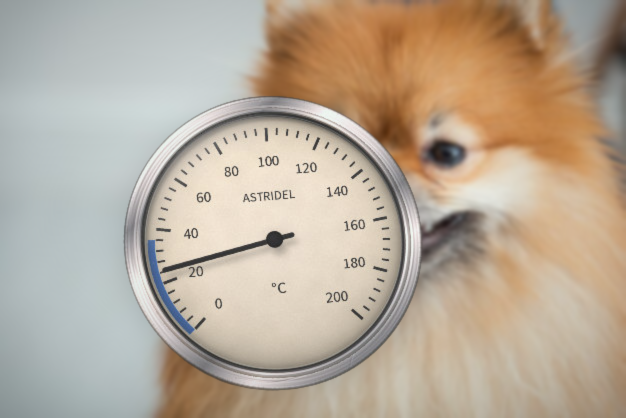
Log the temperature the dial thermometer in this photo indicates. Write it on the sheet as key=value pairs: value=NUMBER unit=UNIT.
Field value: value=24 unit=°C
